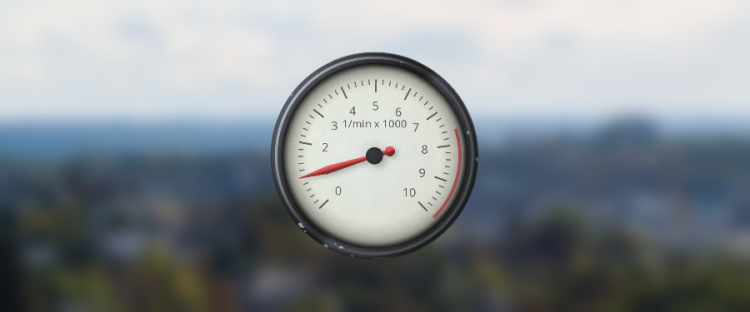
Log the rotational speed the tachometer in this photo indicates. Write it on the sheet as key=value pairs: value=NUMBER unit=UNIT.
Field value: value=1000 unit=rpm
